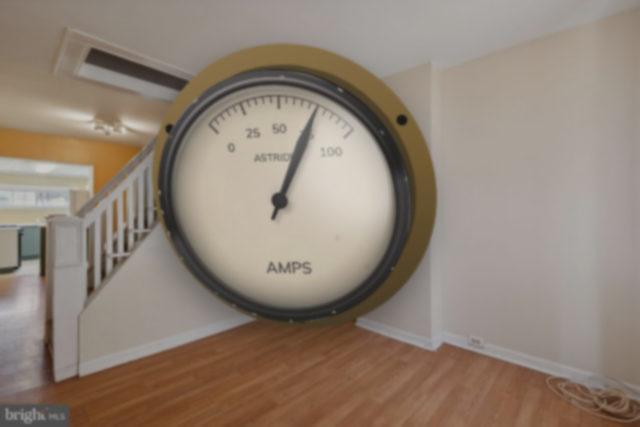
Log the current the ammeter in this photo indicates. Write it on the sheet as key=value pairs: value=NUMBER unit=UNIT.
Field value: value=75 unit=A
